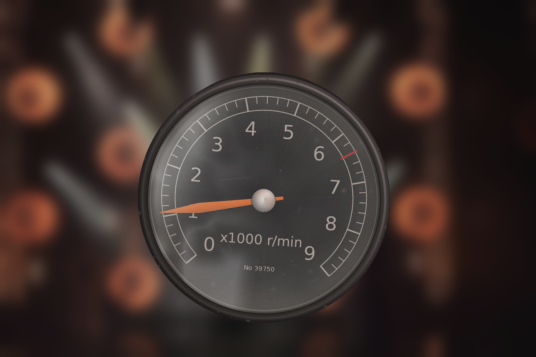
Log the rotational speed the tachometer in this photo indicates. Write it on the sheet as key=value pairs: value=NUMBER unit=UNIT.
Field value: value=1100 unit=rpm
